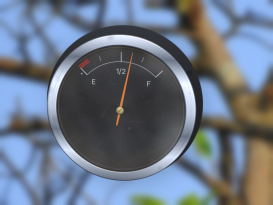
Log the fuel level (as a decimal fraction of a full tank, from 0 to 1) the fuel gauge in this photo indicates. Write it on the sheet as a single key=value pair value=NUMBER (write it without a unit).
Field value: value=0.625
